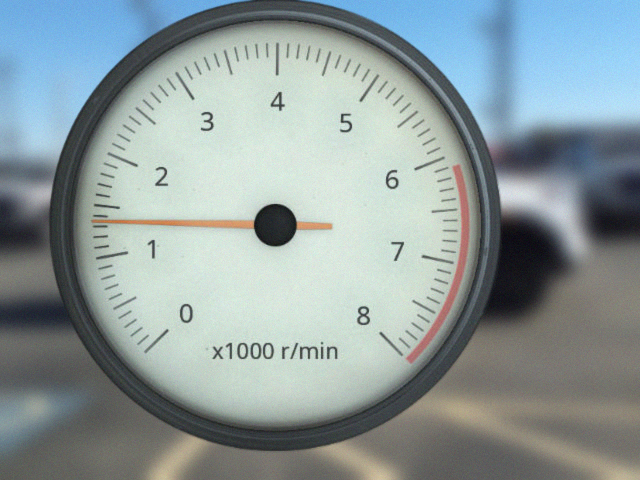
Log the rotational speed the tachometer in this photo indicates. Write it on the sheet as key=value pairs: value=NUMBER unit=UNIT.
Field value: value=1350 unit=rpm
